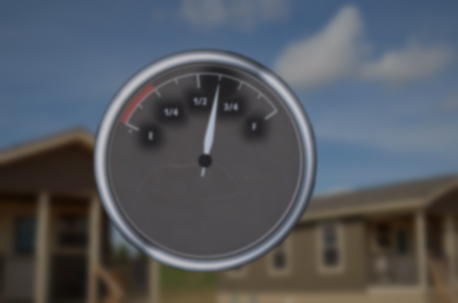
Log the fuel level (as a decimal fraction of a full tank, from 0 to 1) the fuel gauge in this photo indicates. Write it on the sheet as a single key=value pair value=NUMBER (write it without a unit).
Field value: value=0.625
